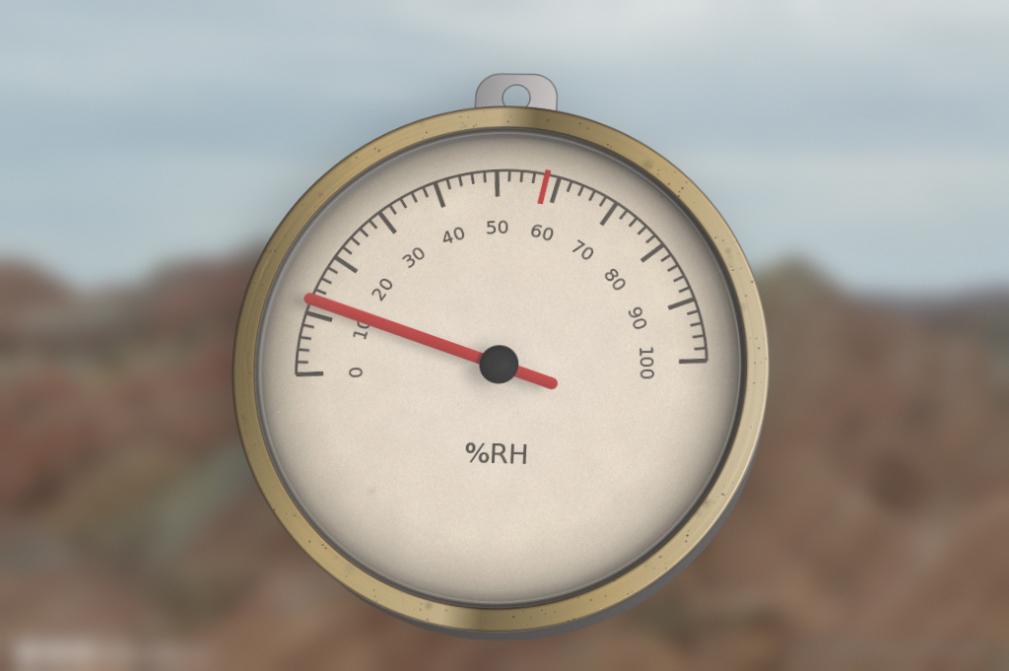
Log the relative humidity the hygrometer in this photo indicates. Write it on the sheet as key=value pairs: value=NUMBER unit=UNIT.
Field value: value=12 unit=%
